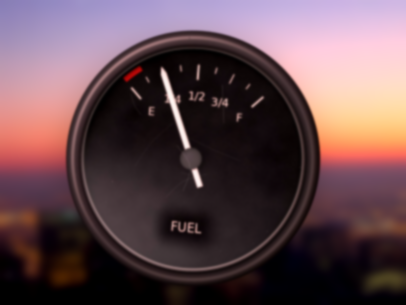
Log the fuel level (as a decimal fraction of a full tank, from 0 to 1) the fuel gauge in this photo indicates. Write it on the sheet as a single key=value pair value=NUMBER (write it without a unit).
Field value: value=0.25
